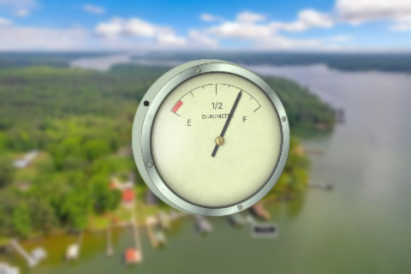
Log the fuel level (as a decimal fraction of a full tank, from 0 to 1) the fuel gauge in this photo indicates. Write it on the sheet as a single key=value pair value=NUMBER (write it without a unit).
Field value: value=0.75
